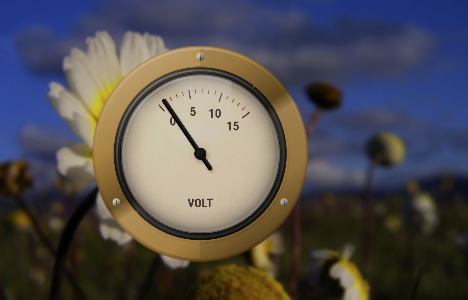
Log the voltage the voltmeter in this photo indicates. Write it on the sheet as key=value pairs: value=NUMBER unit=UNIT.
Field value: value=1 unit=V
